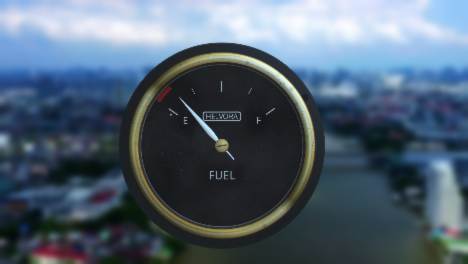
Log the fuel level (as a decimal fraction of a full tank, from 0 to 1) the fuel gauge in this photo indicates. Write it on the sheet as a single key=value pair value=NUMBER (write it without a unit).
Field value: value=0.125
